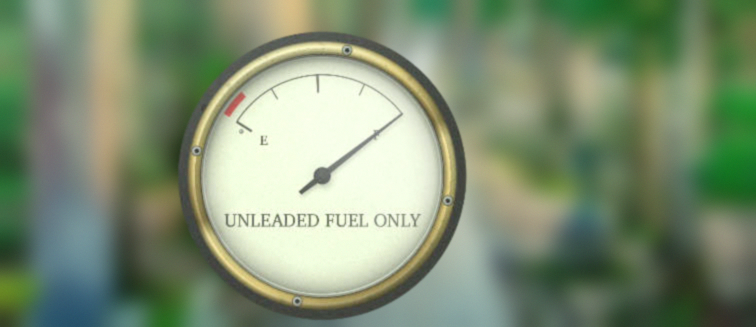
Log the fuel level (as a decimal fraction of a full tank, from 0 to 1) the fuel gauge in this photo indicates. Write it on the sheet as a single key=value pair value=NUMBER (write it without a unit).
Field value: value=1
